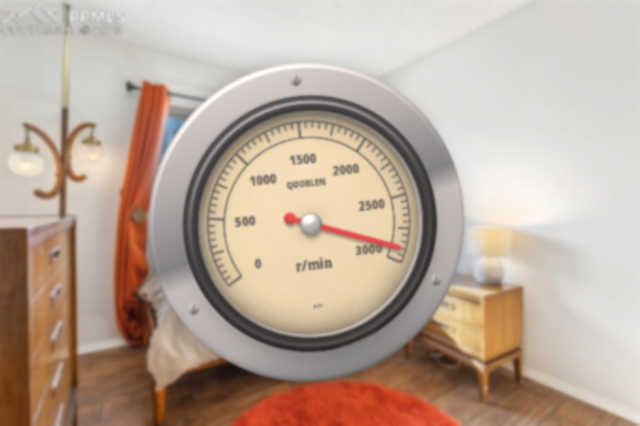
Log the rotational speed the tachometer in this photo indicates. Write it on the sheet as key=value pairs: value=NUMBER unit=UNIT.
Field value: value=2900 unit=rpm
